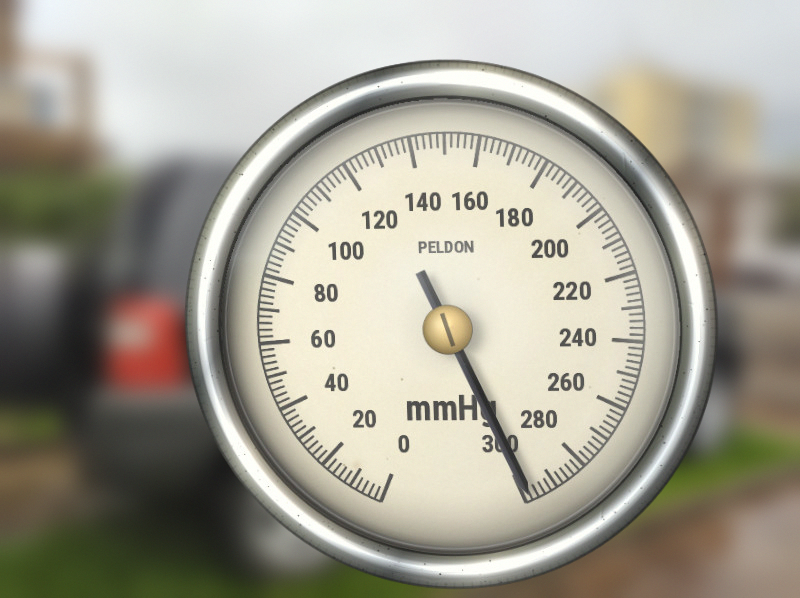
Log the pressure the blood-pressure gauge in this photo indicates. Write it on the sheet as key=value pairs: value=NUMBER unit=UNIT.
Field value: value=298 unit=mmHg
